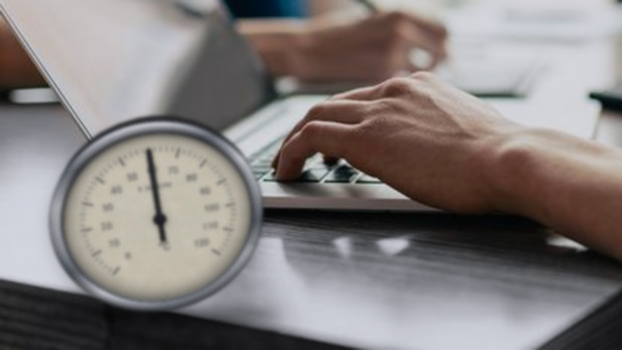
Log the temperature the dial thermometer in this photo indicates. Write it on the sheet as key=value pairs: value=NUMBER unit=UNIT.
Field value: value=60 unit=°C
